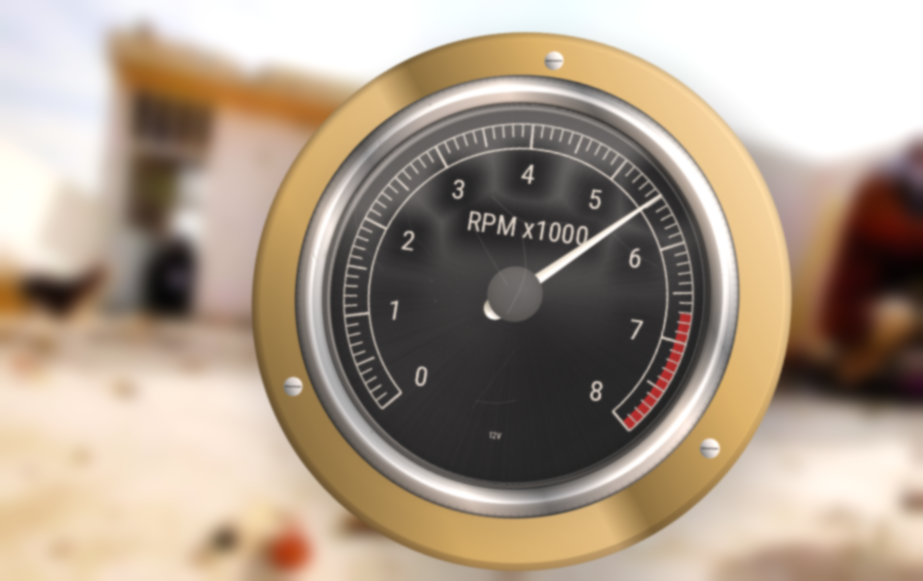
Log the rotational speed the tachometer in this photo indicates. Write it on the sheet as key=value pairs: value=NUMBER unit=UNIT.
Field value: value=5500 unit=rpm
